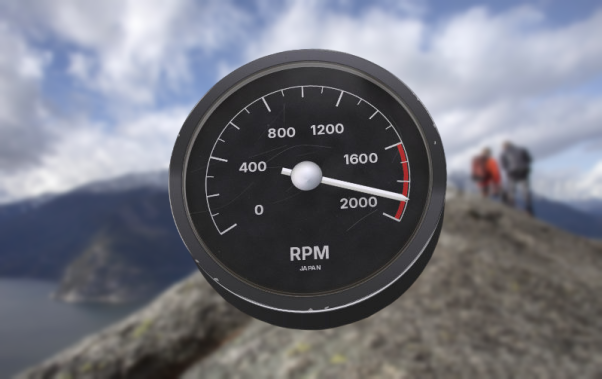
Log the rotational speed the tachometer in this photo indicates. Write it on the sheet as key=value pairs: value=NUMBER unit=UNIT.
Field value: value=1900 unit=rpm
